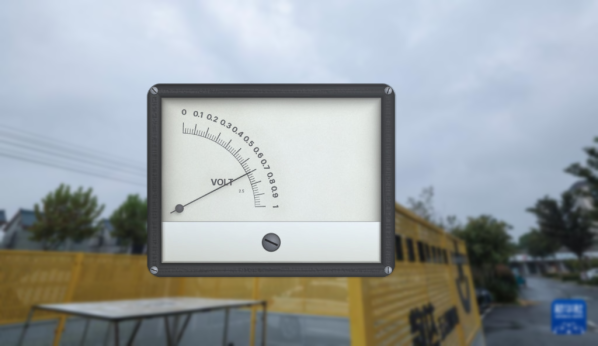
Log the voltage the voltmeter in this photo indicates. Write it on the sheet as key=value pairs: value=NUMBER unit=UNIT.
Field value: value=0.7 unit=V
